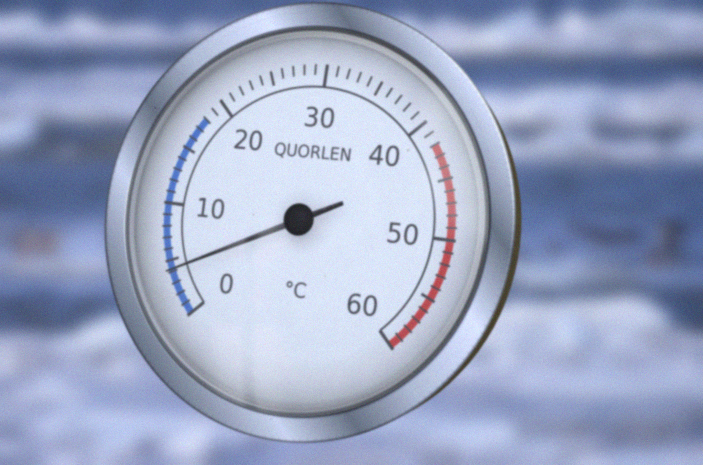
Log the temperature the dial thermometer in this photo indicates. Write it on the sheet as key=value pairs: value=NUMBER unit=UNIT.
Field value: value=4 unit=°C
